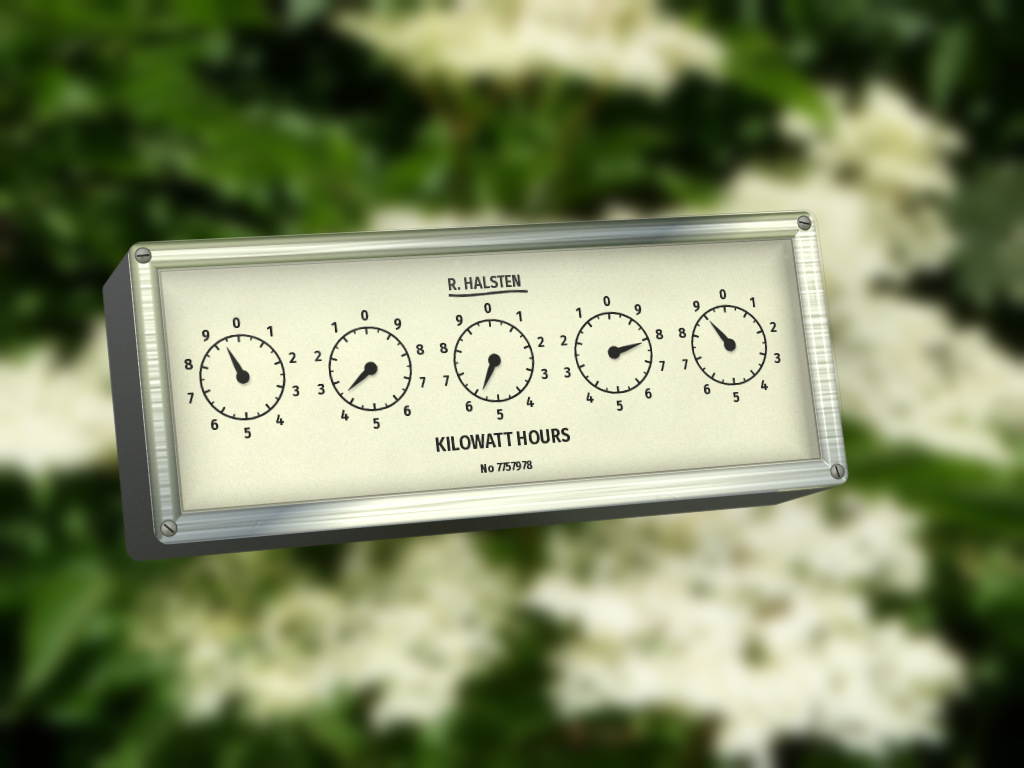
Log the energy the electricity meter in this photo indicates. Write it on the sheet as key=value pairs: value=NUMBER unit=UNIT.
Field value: value=93579 unit=kWh
